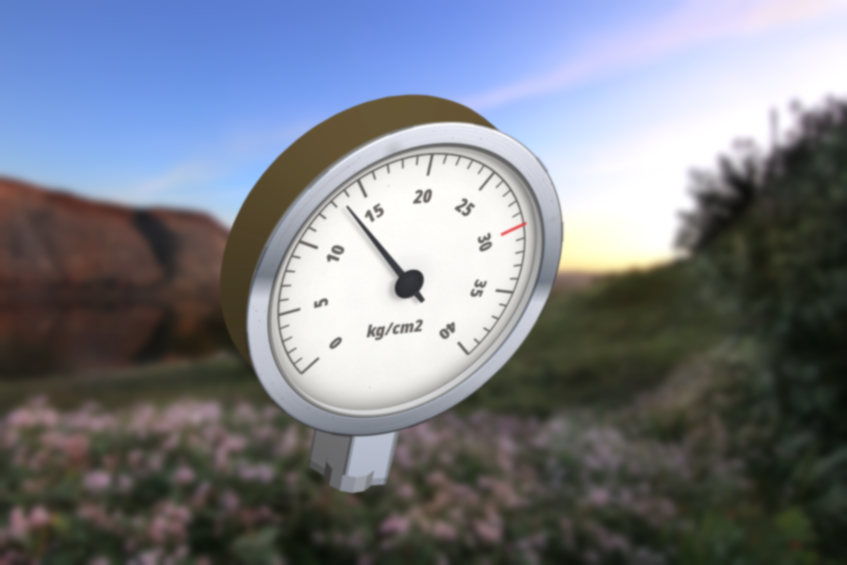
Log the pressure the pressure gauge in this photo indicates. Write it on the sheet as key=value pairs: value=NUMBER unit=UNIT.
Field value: value=13.5 unit=kg/cm²
